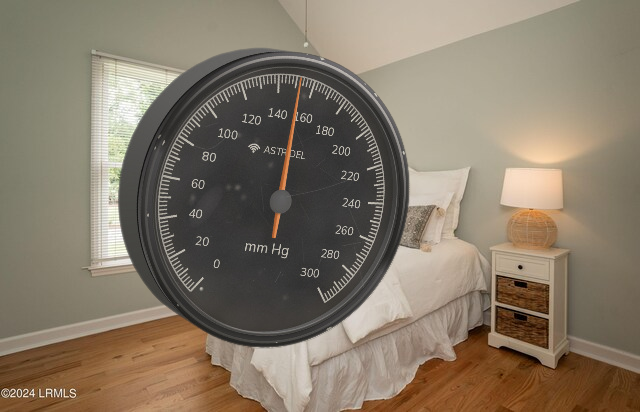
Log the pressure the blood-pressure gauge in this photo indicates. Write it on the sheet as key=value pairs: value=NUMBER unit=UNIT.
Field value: value=150 unit=mmHg
